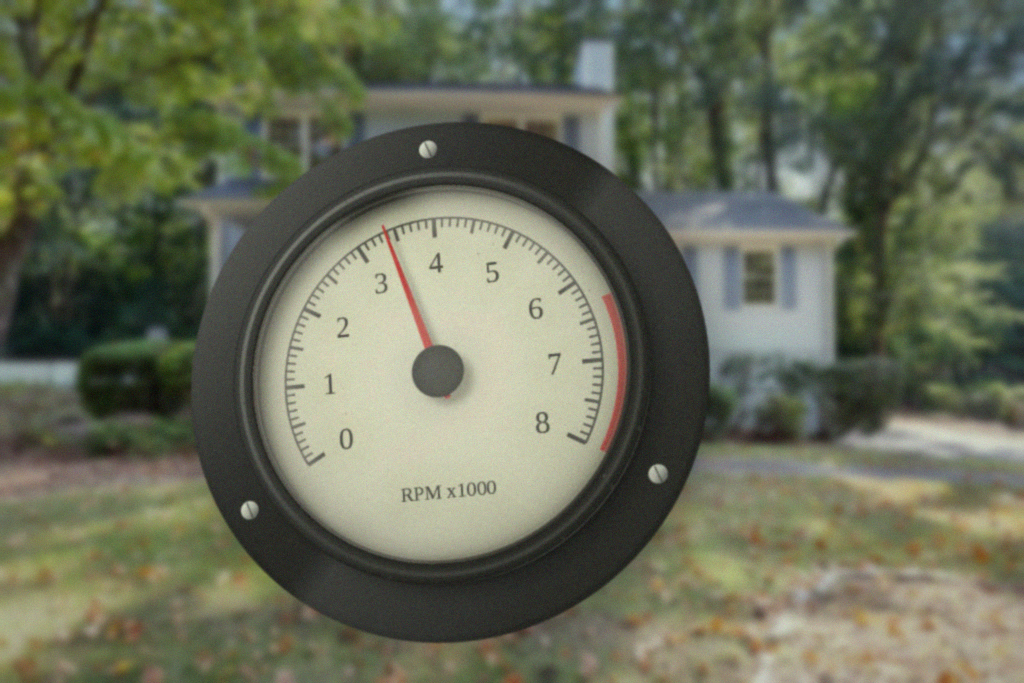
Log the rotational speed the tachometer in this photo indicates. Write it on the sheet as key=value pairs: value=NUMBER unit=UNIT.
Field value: value=3400 unit=rpm
